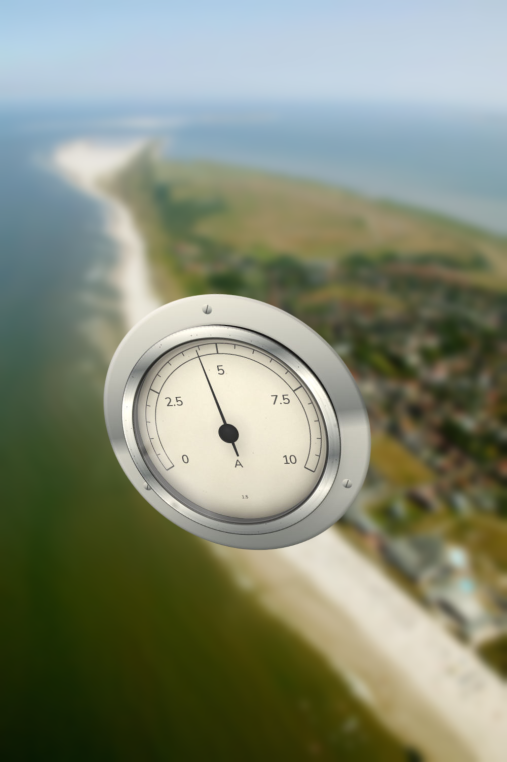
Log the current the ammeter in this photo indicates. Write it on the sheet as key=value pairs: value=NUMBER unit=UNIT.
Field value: value=4.5 unit=A
